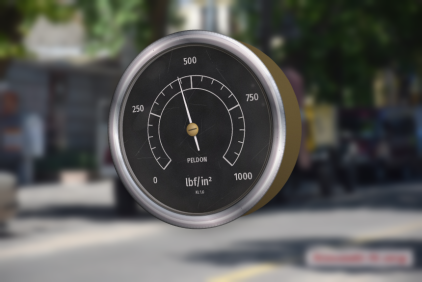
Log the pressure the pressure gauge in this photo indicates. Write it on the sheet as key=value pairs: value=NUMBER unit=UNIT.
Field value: value=450 unit=psi
